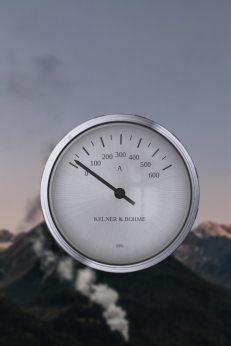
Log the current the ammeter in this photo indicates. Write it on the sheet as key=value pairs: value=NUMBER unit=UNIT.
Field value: value=25 unit=A
